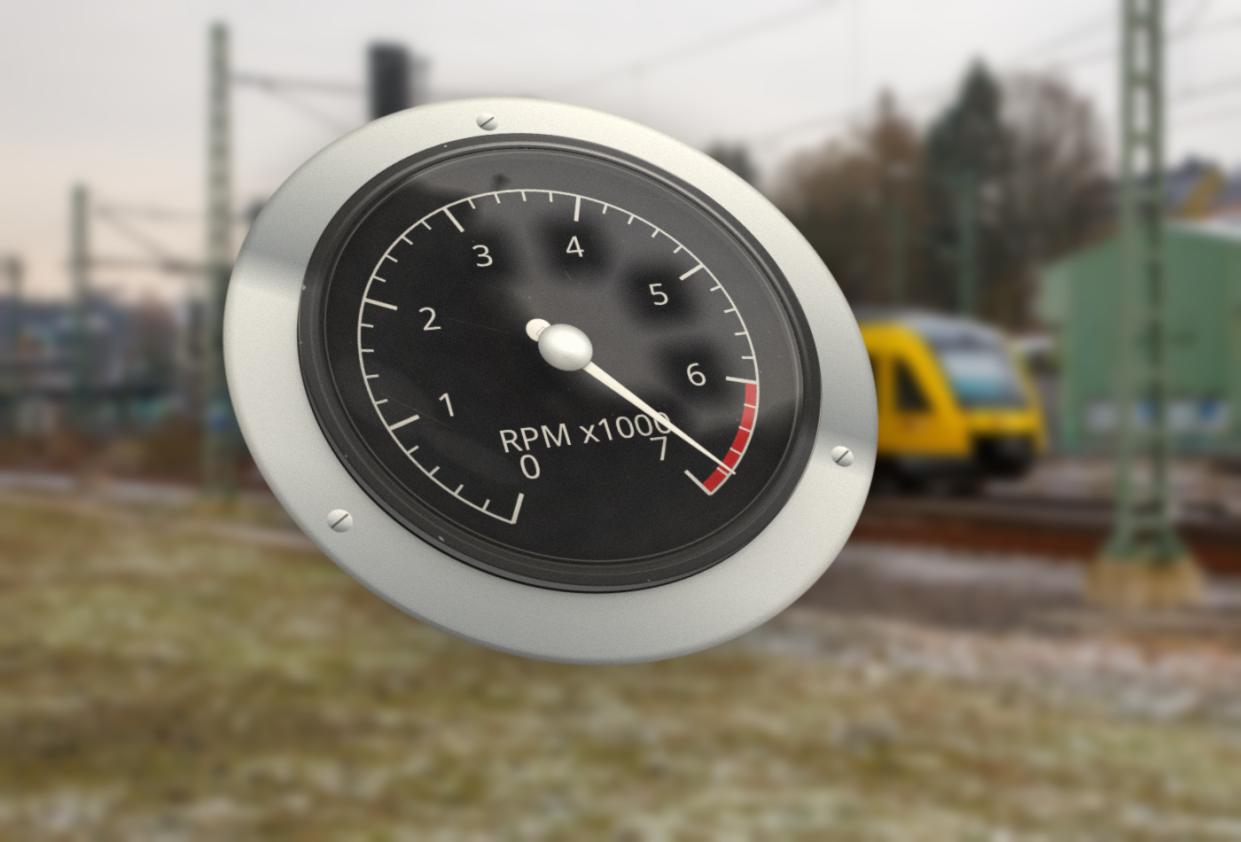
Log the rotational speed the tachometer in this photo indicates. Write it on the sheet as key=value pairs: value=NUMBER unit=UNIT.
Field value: value=6800 unit=rpm
